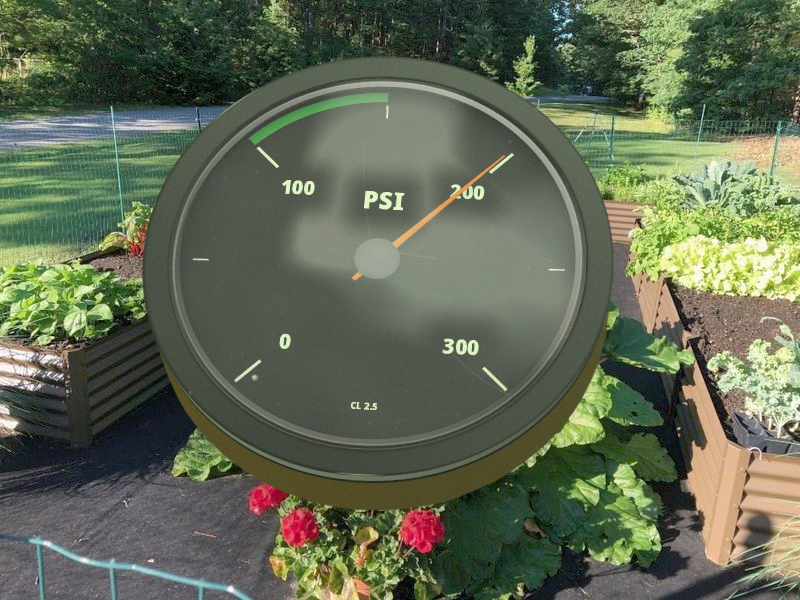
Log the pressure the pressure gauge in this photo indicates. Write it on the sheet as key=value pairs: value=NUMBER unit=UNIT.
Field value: value=200 unit=psi
